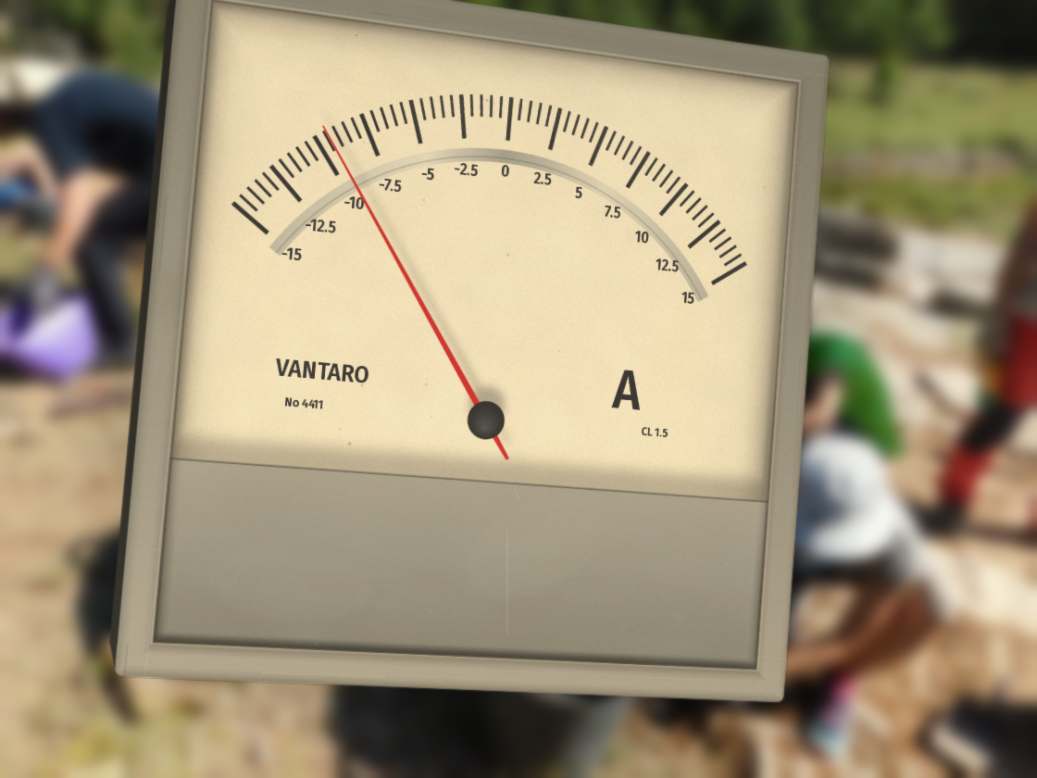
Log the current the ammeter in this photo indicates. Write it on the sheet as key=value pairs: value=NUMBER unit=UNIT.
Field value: value=-9.5 unit=A
